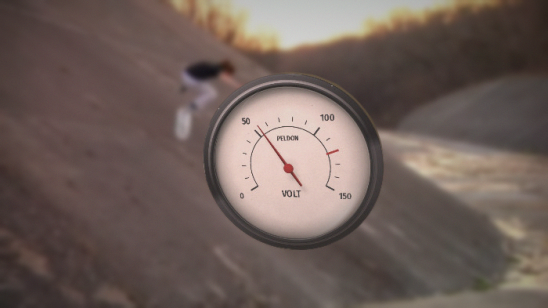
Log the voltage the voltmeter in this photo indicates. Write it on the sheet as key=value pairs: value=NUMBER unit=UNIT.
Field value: value=55 unit=V
